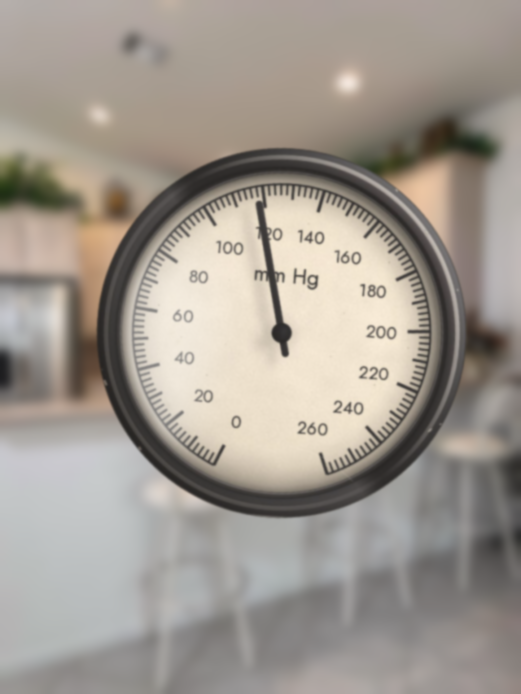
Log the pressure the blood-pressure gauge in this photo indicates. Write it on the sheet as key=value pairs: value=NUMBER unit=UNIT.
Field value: value=118 unit=mmHg
